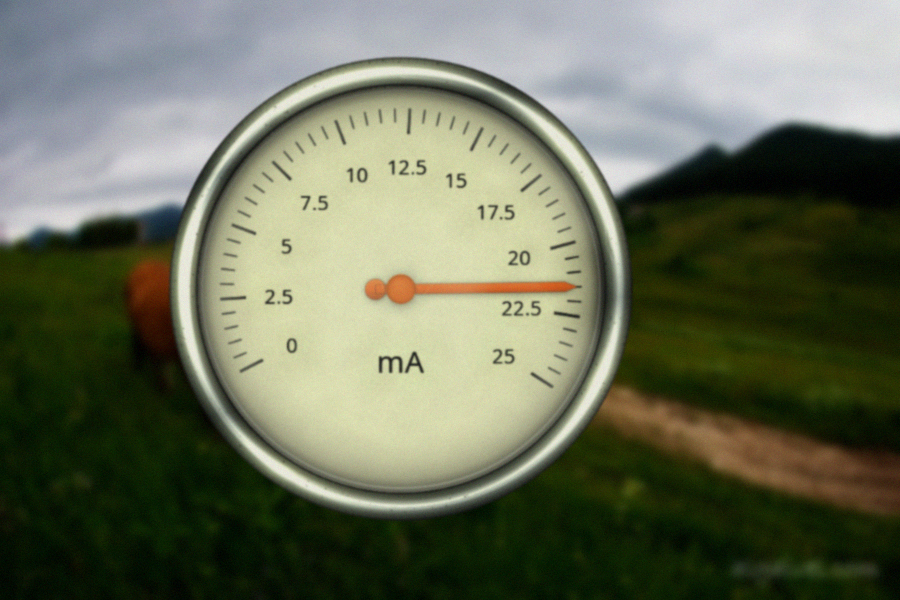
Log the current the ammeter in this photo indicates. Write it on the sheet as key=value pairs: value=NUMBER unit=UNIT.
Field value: value=21.5 unit=mA
